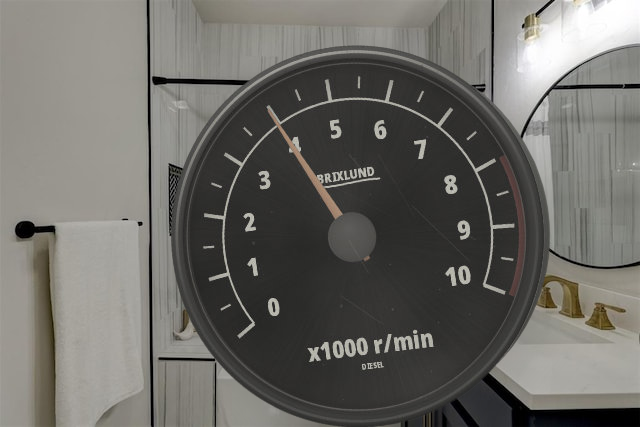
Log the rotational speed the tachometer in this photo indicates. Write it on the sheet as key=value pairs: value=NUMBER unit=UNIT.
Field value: value=4000 unit=rpm
